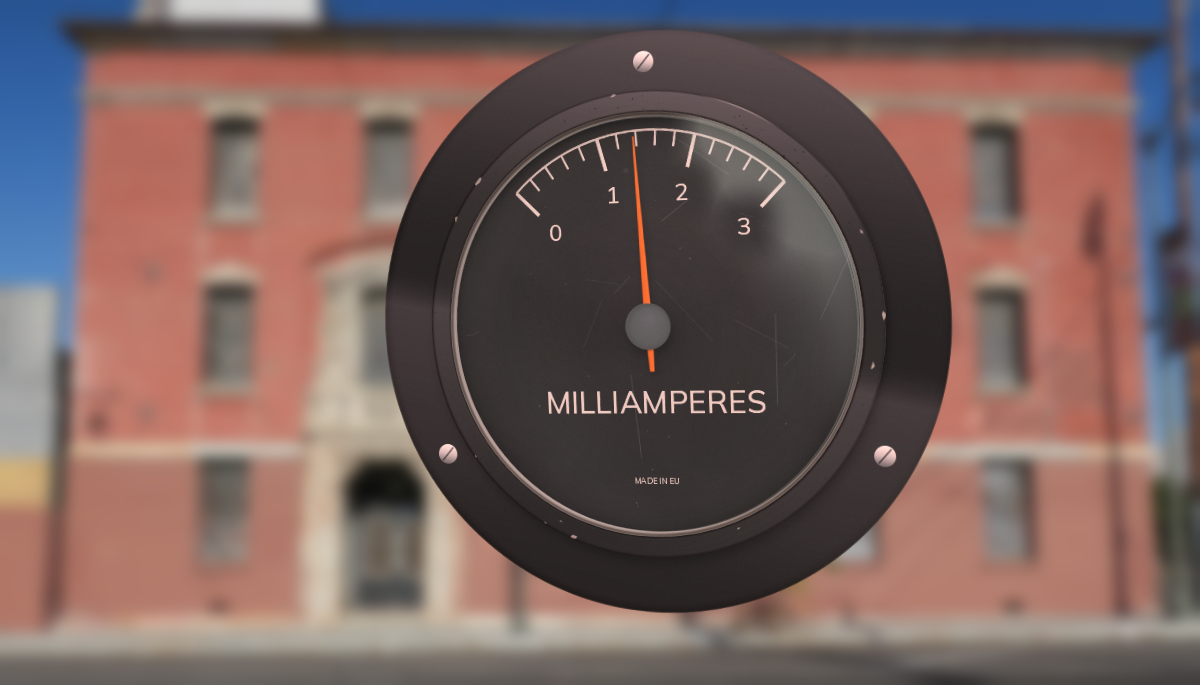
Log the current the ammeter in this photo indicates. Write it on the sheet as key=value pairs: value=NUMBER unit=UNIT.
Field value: value=1.4 unit=mA
